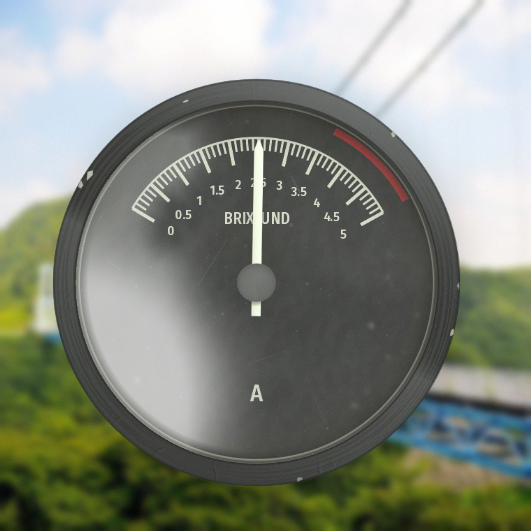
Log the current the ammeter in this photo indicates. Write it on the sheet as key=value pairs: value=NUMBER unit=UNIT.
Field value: value=2.5 unit=A
